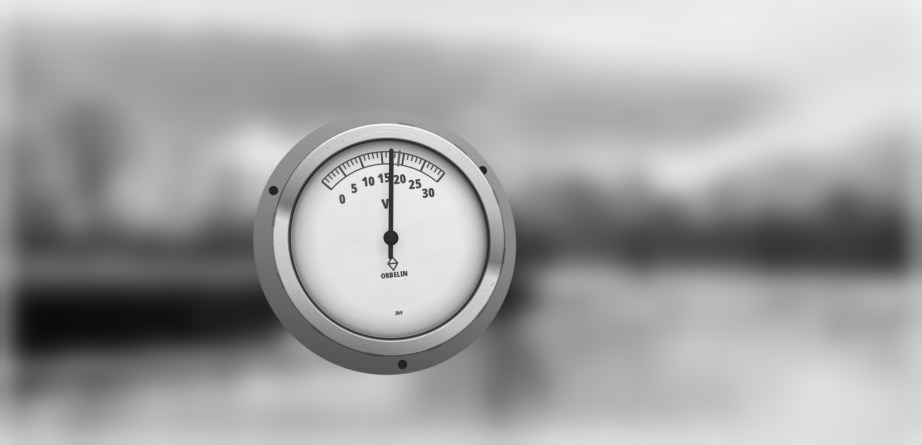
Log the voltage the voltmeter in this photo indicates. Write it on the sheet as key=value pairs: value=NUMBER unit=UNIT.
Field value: value=17 unit=V
